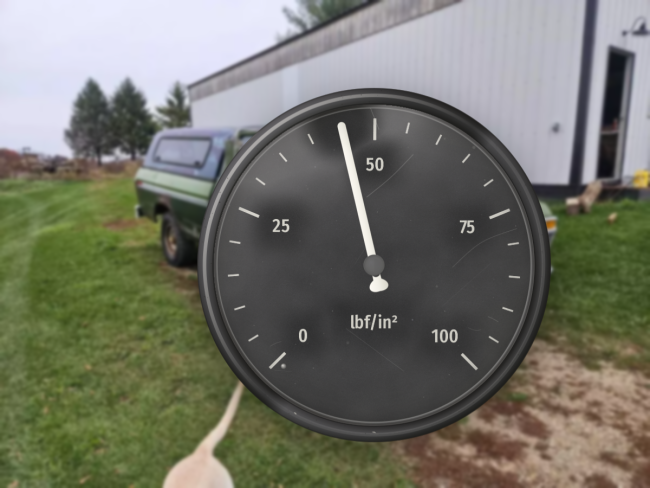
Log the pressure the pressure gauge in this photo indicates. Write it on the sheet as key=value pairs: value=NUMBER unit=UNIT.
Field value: value=45 unit=psi
